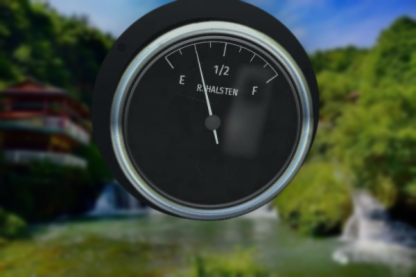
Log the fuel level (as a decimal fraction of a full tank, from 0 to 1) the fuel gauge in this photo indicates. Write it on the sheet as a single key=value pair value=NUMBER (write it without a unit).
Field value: value=0.25
